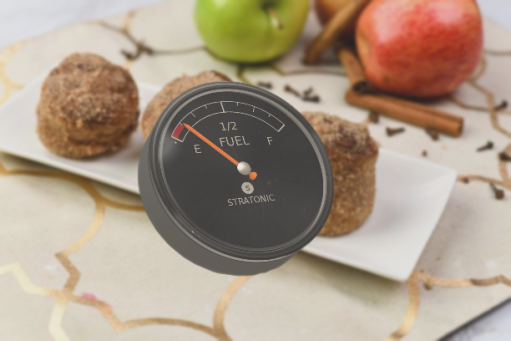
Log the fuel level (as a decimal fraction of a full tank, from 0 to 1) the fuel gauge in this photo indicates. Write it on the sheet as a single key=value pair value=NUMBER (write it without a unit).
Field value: value=0.125
